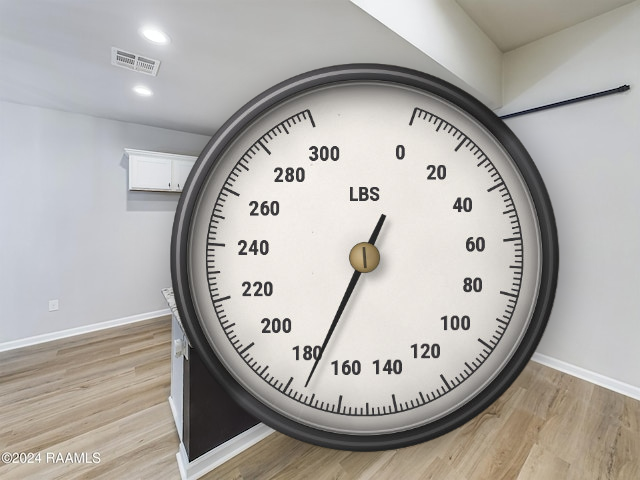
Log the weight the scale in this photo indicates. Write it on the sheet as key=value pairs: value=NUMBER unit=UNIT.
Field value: value=174 unit=lb
